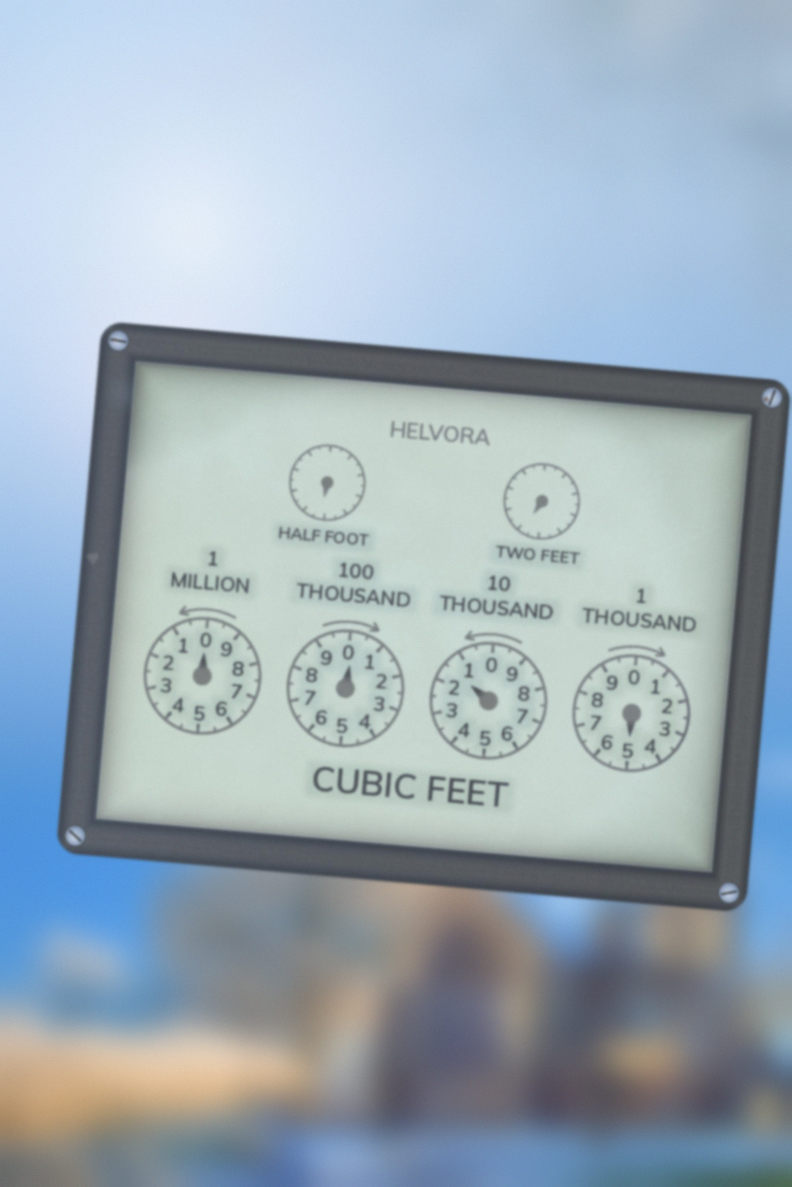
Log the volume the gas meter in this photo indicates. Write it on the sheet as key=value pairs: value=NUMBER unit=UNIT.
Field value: value=1500 unit=ft³
